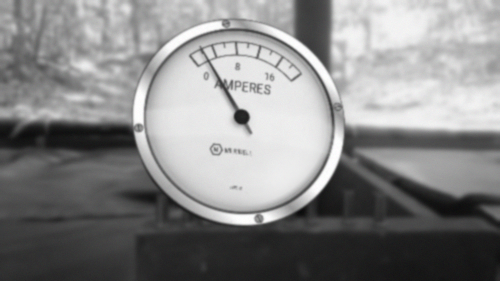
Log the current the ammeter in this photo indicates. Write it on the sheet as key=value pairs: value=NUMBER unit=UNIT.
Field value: value=2 unit=A
